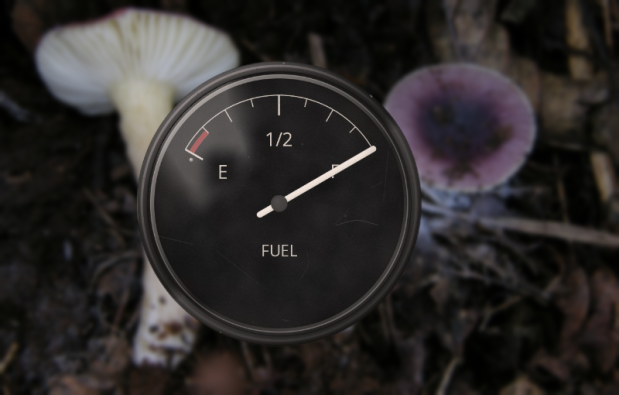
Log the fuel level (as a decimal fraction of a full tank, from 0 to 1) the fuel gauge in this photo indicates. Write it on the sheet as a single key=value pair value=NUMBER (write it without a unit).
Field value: value=1
